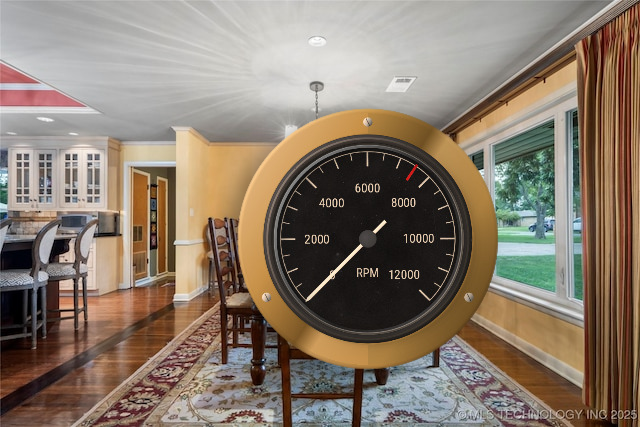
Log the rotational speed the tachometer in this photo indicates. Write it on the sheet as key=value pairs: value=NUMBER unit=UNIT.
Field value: value=0 unit=rpm
